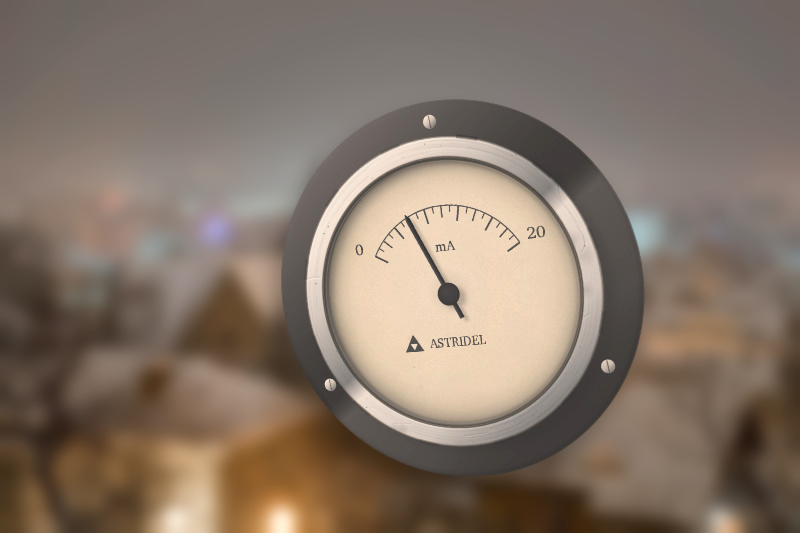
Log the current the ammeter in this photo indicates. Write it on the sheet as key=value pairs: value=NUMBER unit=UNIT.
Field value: value=6 unit=mA
